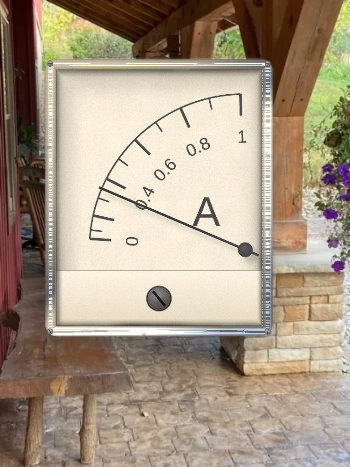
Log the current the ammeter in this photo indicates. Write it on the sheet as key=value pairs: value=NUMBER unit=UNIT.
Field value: value=0.35 unit=A
